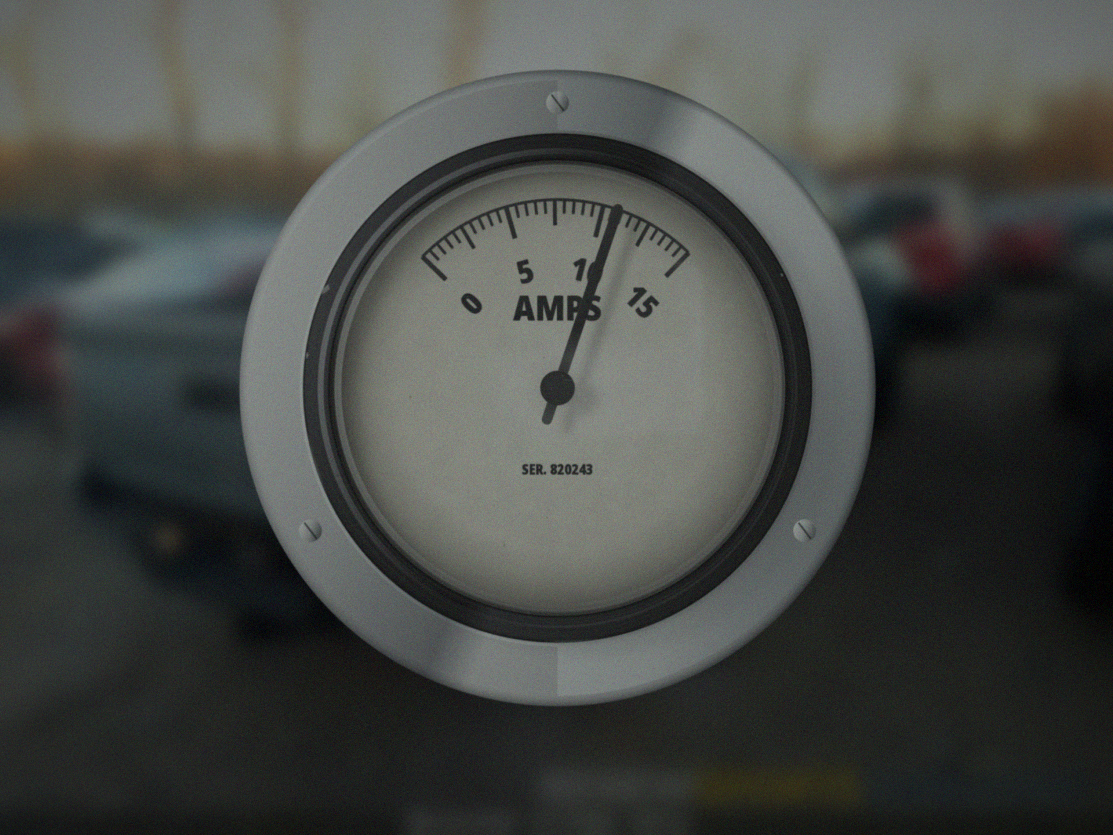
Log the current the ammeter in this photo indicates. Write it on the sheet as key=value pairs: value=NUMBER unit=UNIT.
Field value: value=10.75 unit=A
